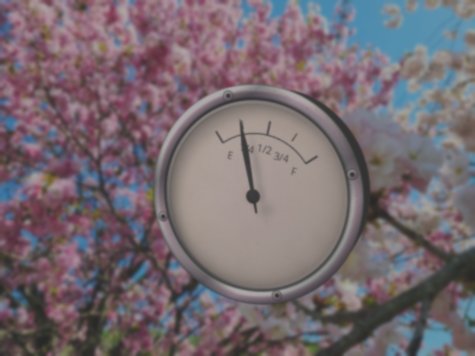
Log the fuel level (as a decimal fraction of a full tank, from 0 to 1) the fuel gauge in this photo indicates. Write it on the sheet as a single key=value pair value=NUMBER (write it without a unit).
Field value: value=0.25
